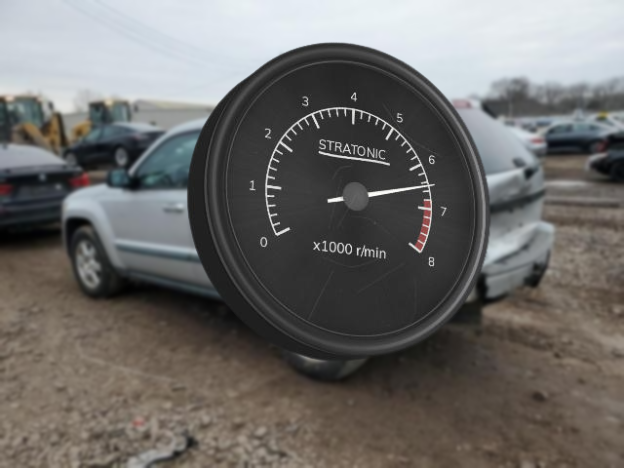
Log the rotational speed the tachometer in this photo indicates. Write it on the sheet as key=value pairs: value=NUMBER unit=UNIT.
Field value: value=6500 unit=rpm
